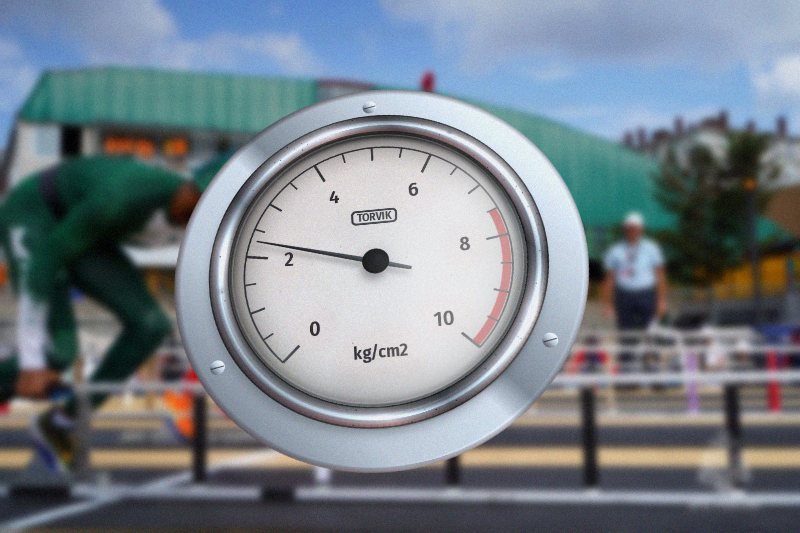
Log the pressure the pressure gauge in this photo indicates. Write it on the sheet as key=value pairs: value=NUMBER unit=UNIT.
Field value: value=2.25 unit=kg/cm²
